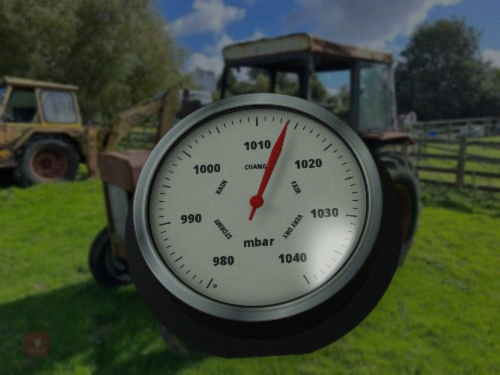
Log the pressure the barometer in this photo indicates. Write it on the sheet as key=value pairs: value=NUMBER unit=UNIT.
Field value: value=1014 unit=mbar
